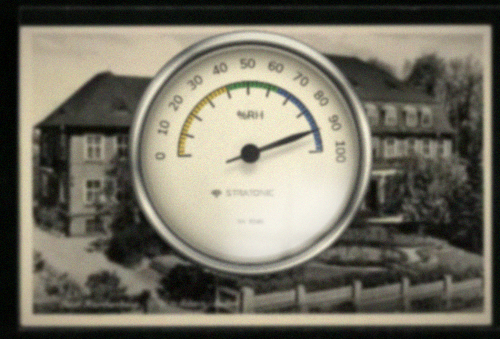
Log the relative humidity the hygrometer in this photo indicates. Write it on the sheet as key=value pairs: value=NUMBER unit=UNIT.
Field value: value=90 unit=%
